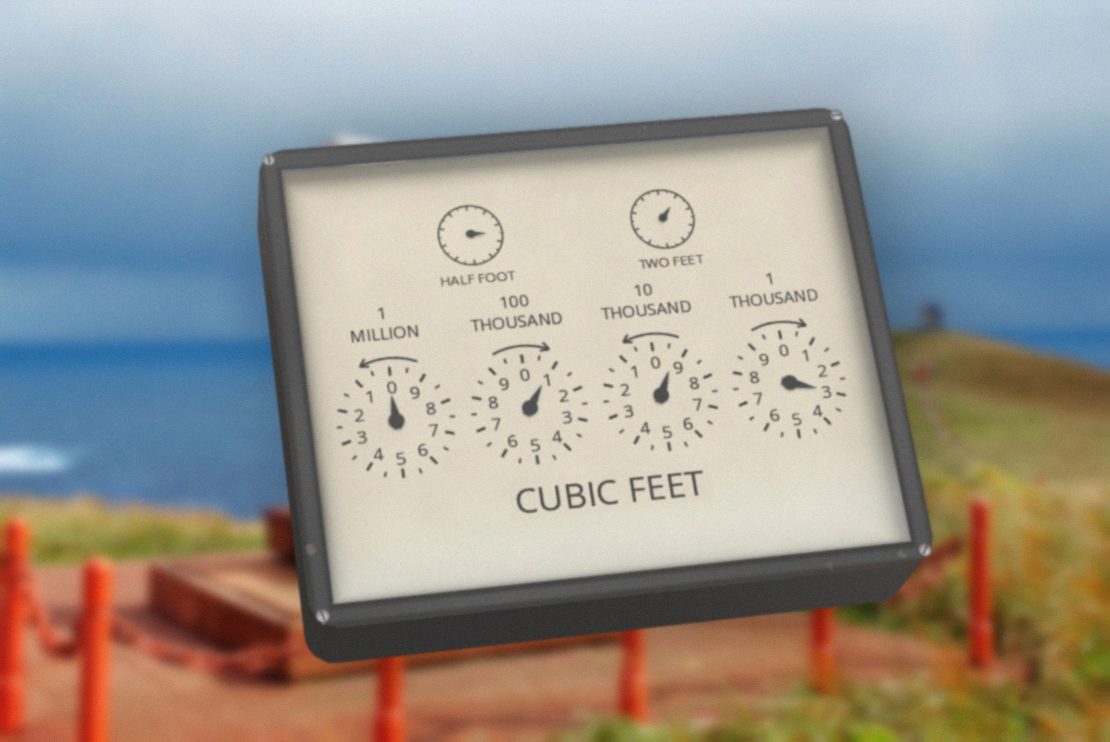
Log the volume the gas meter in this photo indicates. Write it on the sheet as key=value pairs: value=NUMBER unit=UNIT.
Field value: value=9300 unit=ft³
